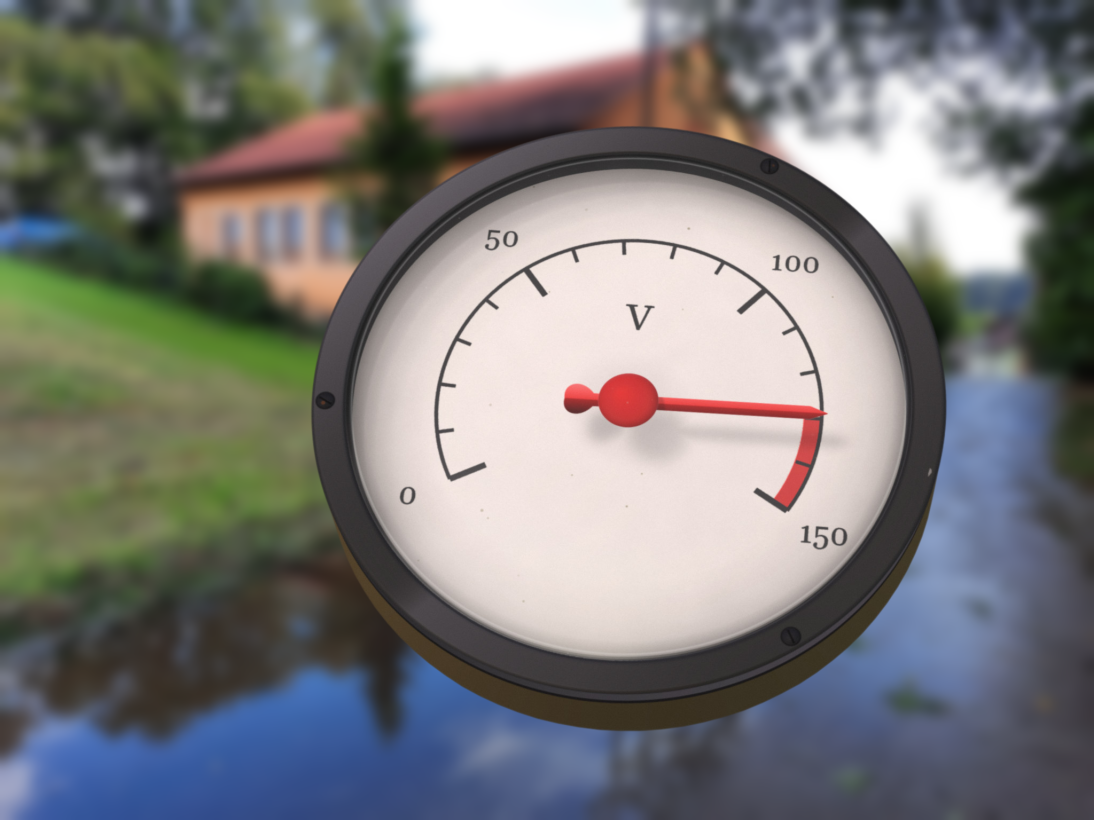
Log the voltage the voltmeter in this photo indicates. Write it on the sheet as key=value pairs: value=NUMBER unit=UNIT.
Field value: value=130 unit=V
